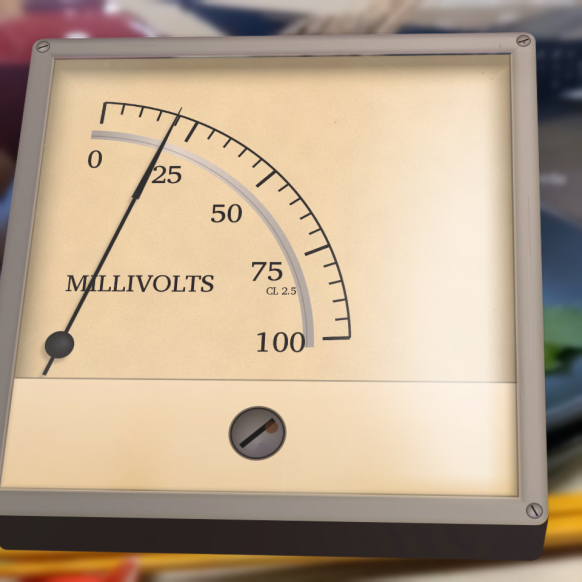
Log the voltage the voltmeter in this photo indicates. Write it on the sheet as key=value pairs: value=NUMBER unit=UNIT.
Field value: value=20 unit=mV
